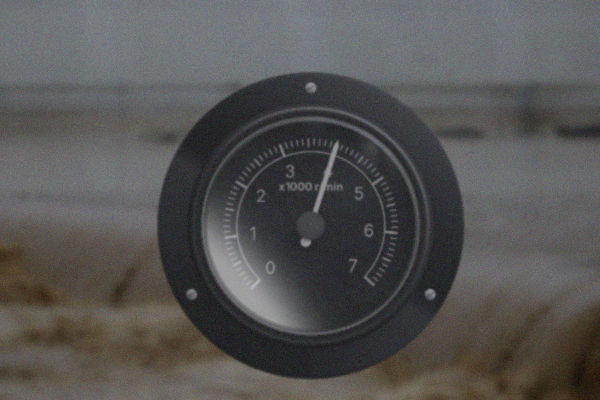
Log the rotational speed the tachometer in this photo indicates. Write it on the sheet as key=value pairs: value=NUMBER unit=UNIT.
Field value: value=4000 unit=rpm
